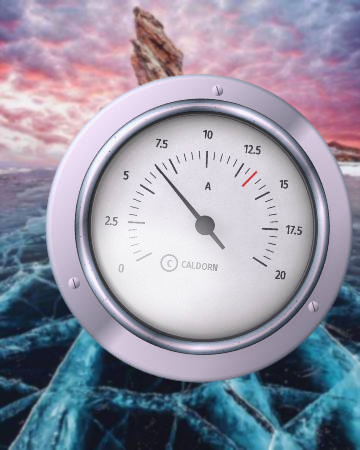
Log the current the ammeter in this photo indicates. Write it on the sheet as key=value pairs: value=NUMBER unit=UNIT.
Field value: value=6.5 unit=A
